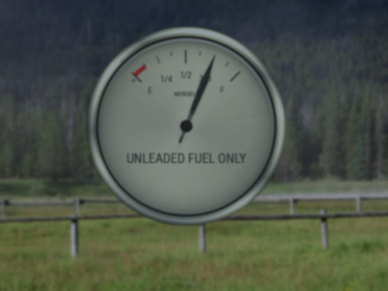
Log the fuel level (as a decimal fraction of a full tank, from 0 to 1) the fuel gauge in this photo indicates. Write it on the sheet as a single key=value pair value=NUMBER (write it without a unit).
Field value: value=0.75
